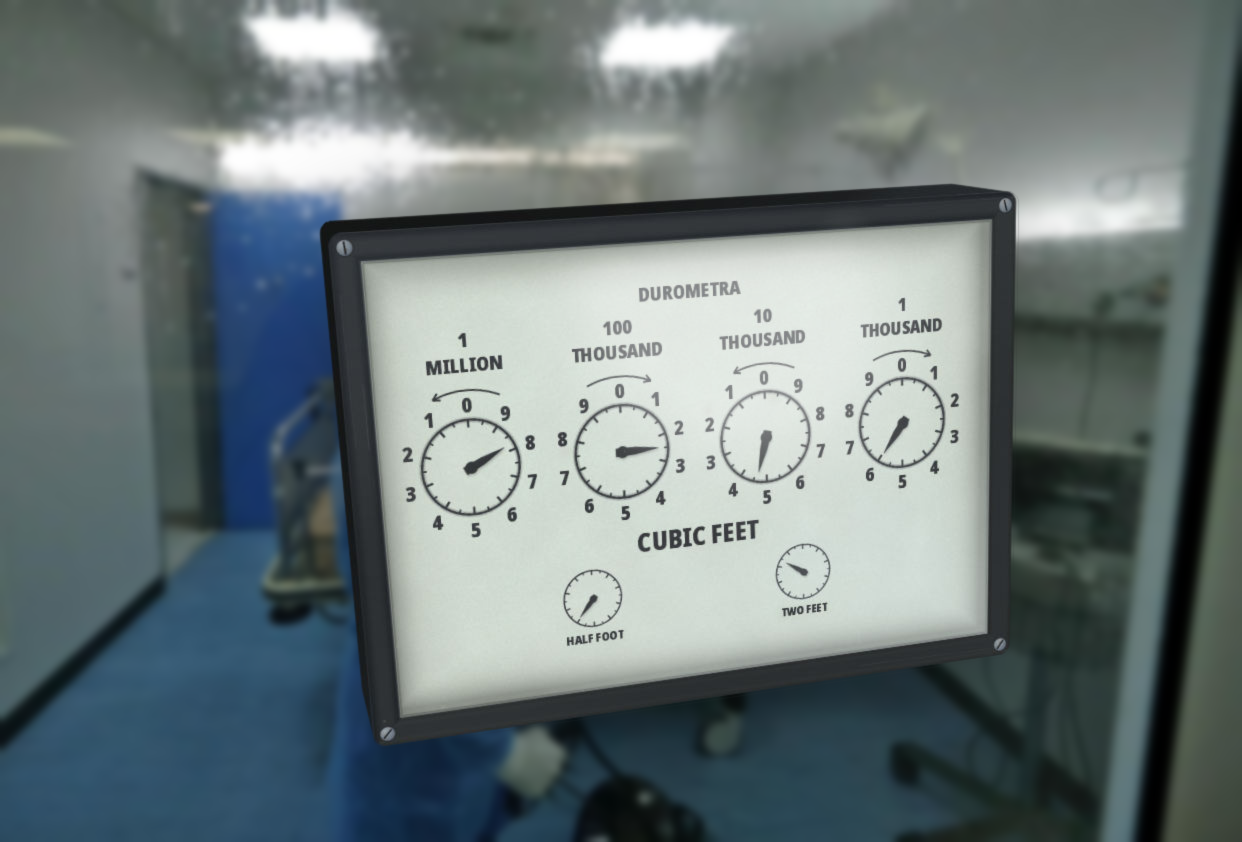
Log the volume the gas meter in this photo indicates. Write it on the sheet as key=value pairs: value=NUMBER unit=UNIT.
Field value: value=824600 unit=ft³
